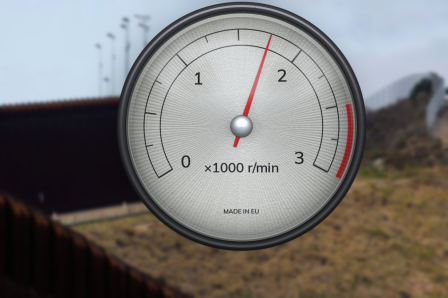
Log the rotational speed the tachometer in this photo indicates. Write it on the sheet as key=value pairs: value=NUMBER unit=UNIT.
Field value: value=1750 unit=rpm
